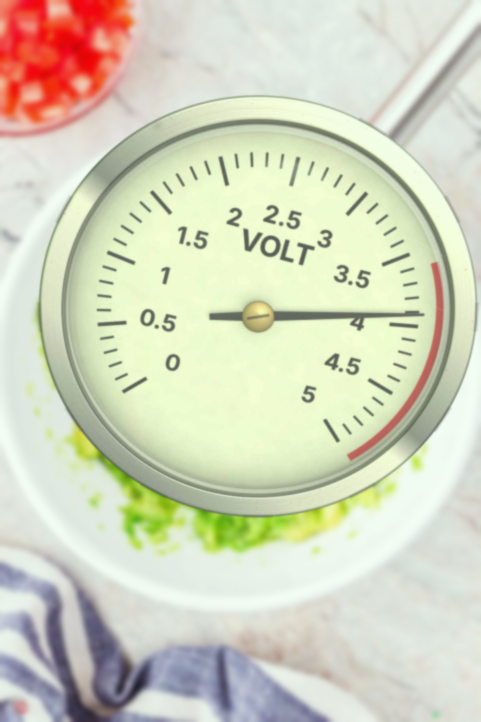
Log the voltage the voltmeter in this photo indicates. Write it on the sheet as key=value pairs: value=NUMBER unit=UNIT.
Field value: value=3.9 unit=V
